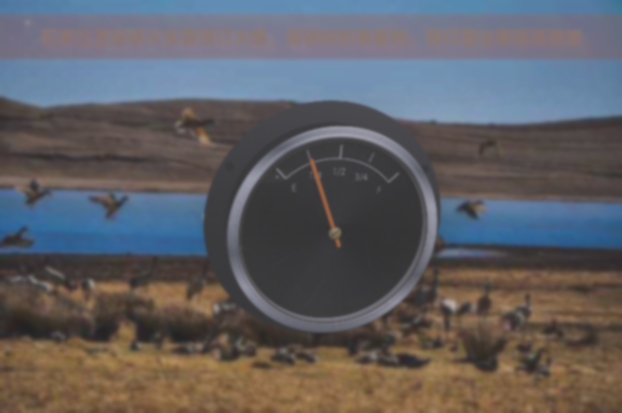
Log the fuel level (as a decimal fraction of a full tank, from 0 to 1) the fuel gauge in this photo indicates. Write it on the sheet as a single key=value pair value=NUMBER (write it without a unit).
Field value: value=0.25
